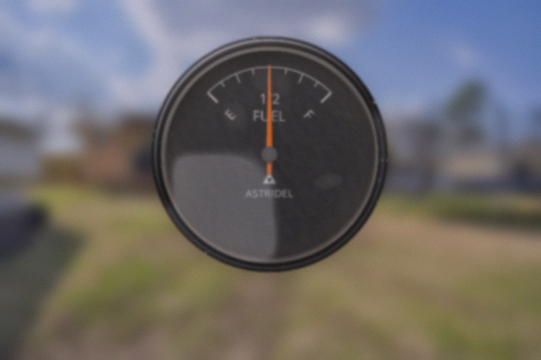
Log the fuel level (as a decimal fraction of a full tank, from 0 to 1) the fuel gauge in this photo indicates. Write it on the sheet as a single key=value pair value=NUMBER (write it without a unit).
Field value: value=0.5
